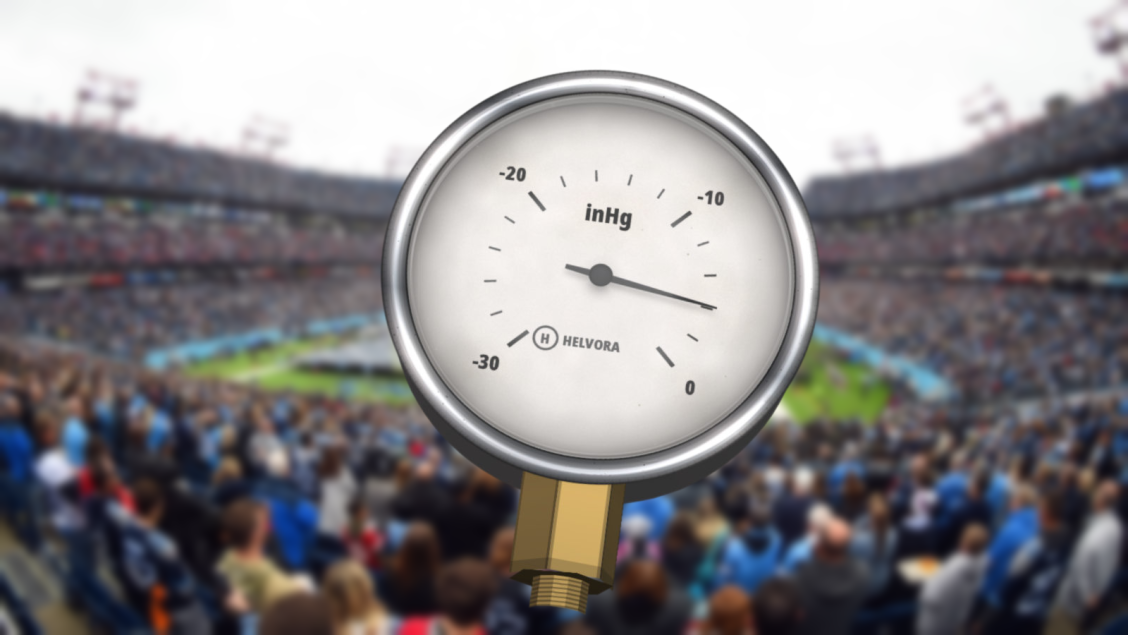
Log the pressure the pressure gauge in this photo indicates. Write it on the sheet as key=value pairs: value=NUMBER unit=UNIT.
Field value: value=-4 unit=inHg
